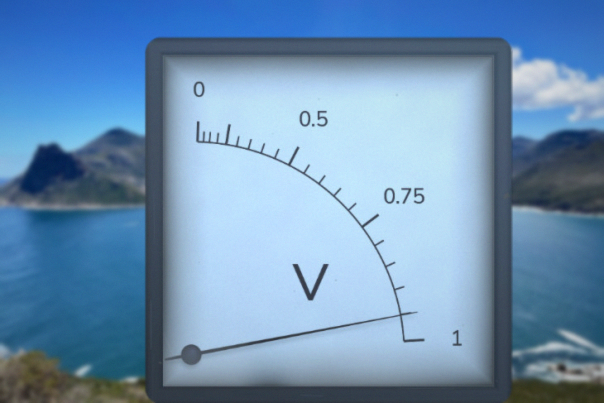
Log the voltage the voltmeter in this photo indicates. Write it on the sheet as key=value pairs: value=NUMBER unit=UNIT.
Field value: value=0.95 unit=V
